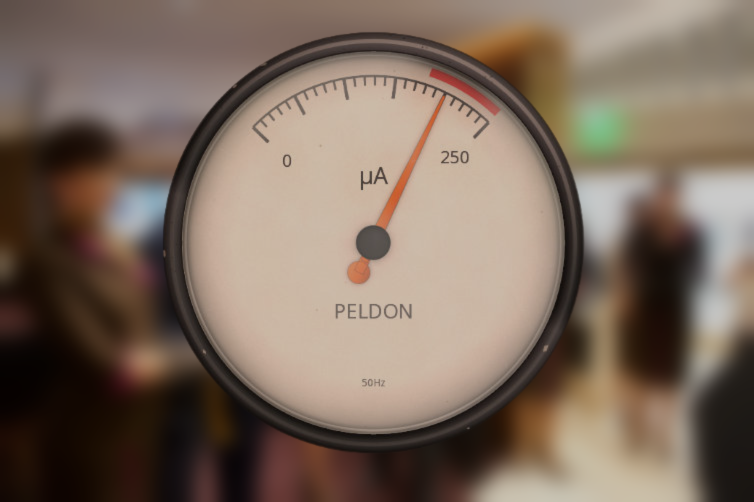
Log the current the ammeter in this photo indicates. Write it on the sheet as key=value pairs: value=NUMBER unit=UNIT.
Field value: value=200 unit=µA
